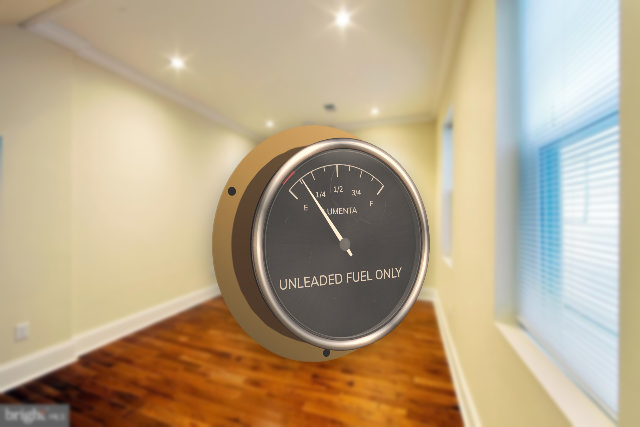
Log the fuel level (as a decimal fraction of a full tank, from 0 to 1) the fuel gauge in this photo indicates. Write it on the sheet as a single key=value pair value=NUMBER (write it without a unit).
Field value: value=0.125
